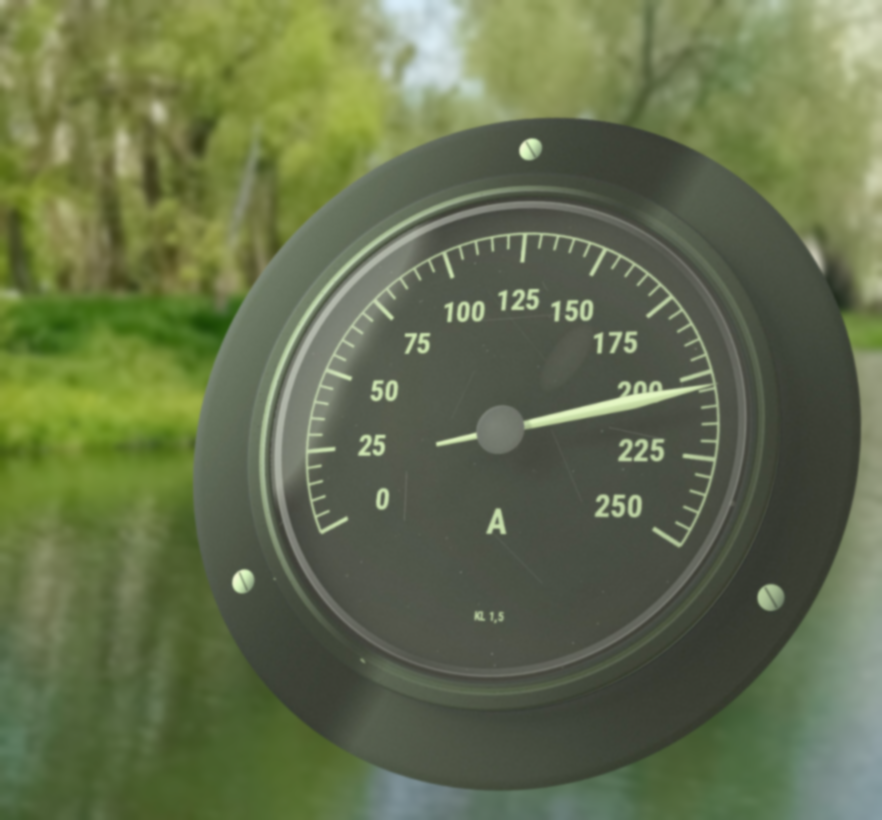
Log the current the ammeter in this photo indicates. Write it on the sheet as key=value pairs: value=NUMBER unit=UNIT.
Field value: value=205 unit=A
